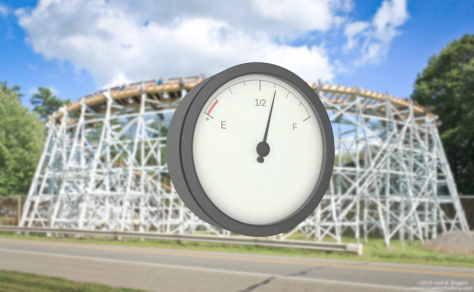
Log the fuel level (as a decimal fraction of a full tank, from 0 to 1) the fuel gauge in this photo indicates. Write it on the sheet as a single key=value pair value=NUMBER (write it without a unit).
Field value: value=0.625
